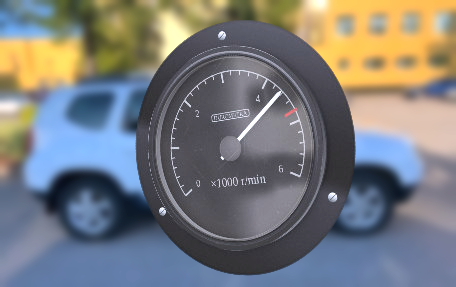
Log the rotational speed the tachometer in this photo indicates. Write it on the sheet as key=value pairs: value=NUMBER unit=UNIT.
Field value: value=4400 unit=rpm
